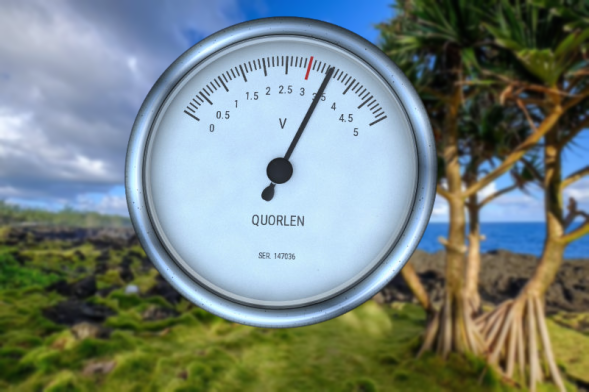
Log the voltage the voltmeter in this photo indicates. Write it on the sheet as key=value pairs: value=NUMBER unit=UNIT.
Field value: value=3.5 unit=V
